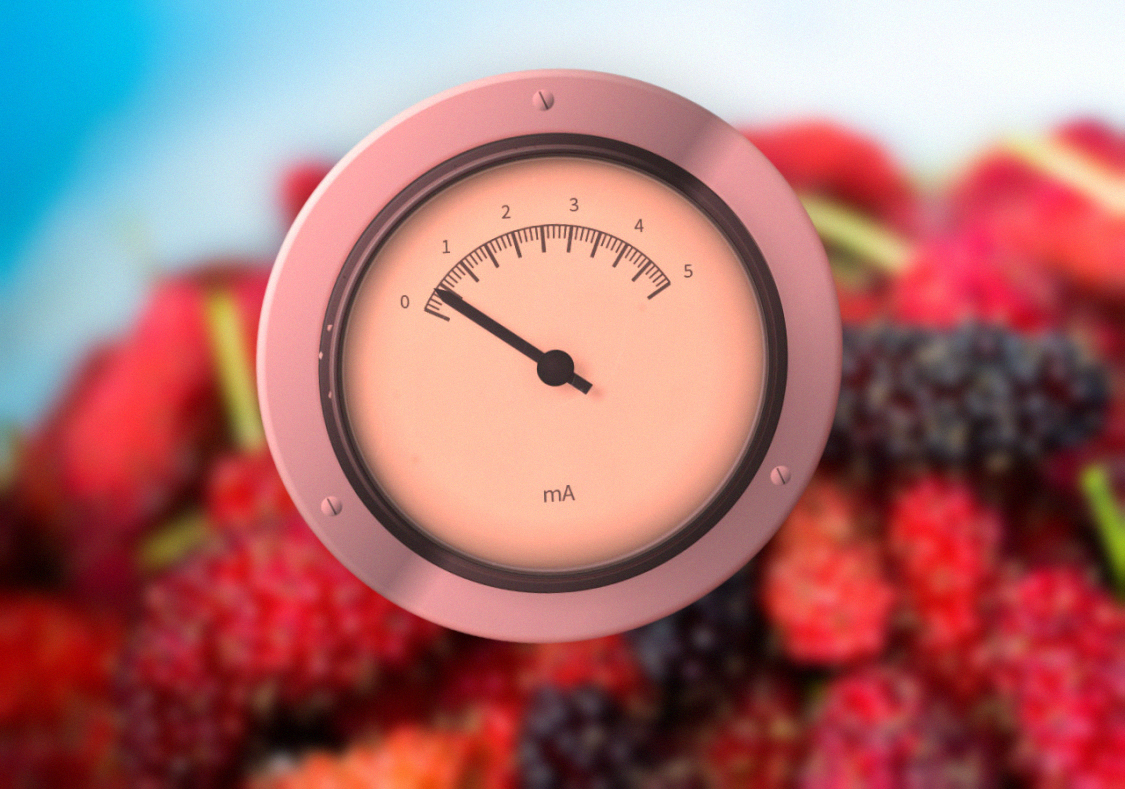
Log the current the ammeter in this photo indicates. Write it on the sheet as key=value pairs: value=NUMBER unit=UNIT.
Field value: value=0.4 unit=mA
